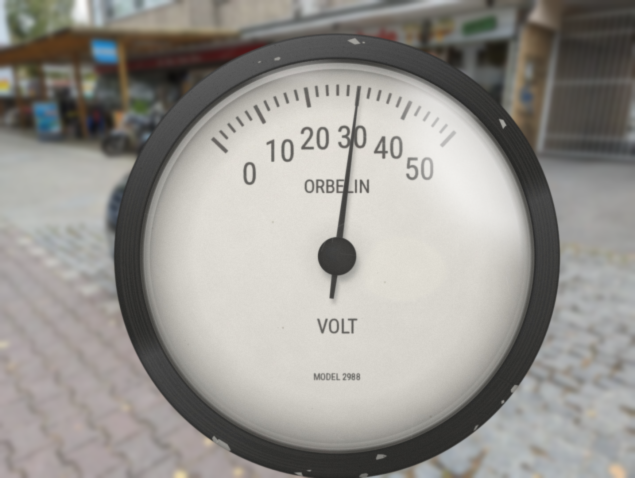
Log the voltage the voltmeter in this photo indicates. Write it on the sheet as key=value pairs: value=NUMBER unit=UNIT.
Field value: value=30 unit=V
